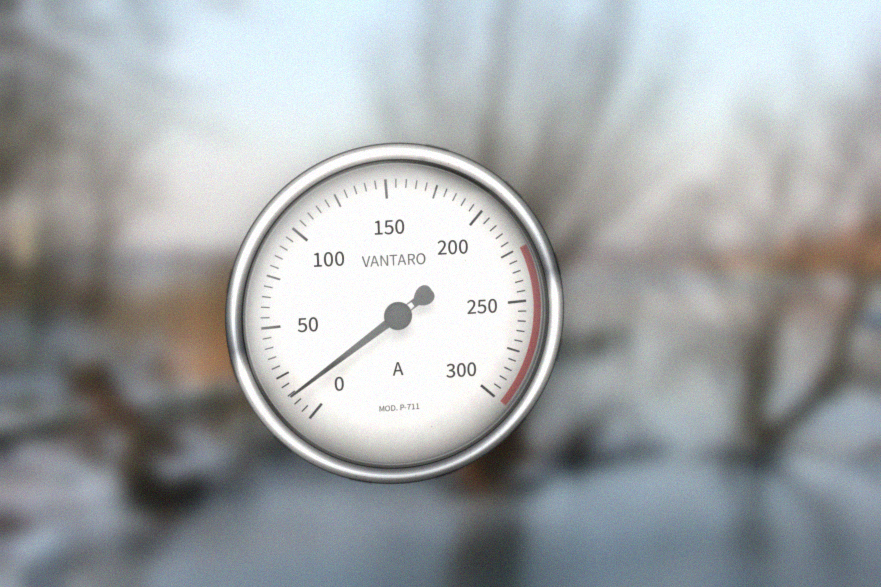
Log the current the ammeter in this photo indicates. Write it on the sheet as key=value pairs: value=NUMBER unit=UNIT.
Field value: value=15 unit=A
